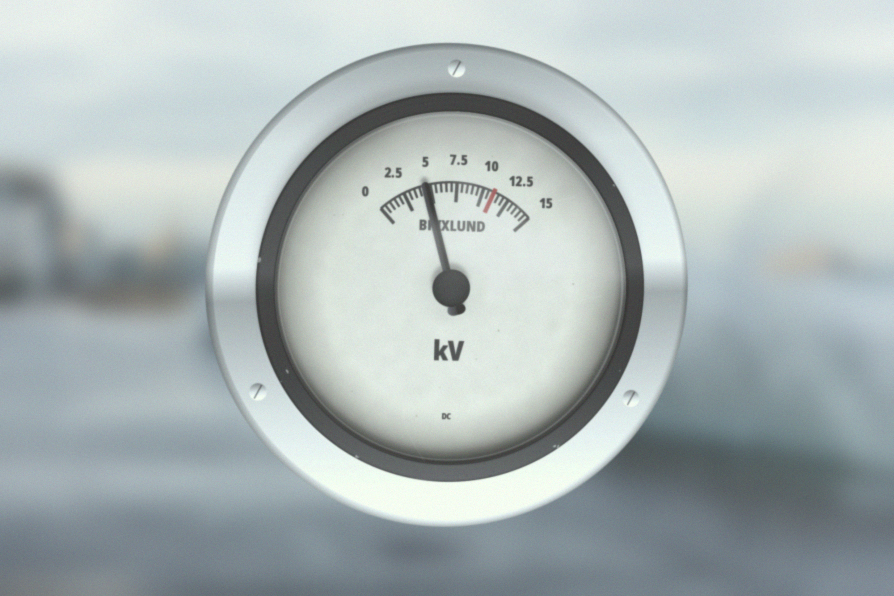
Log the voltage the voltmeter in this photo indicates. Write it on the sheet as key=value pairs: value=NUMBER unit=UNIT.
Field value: value=4.5 unit=kV
